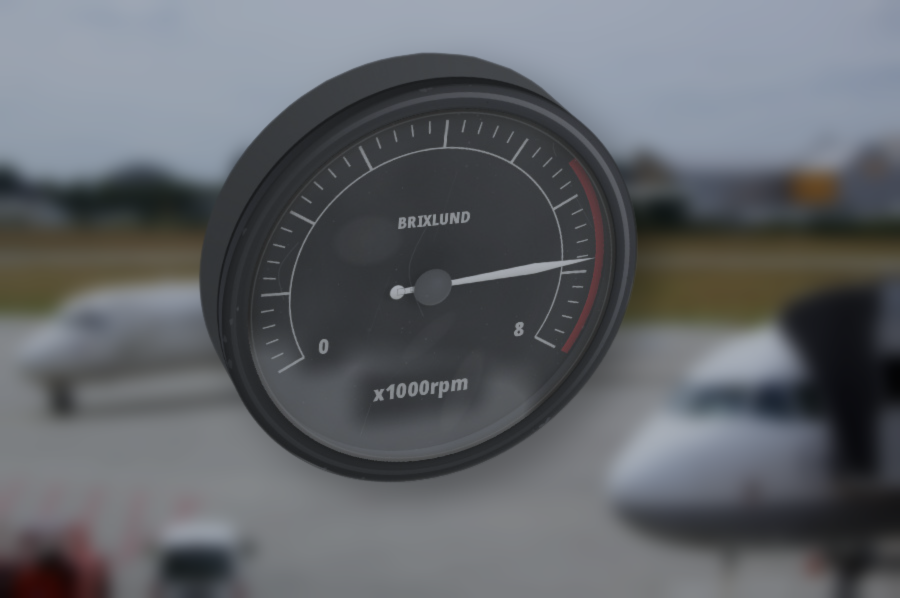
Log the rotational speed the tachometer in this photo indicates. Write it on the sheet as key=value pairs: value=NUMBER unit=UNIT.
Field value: value=6800 unit=rpm
